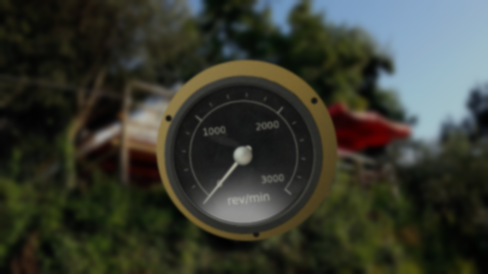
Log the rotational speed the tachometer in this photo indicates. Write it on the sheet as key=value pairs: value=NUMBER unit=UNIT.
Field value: value=0 unit=rpm
